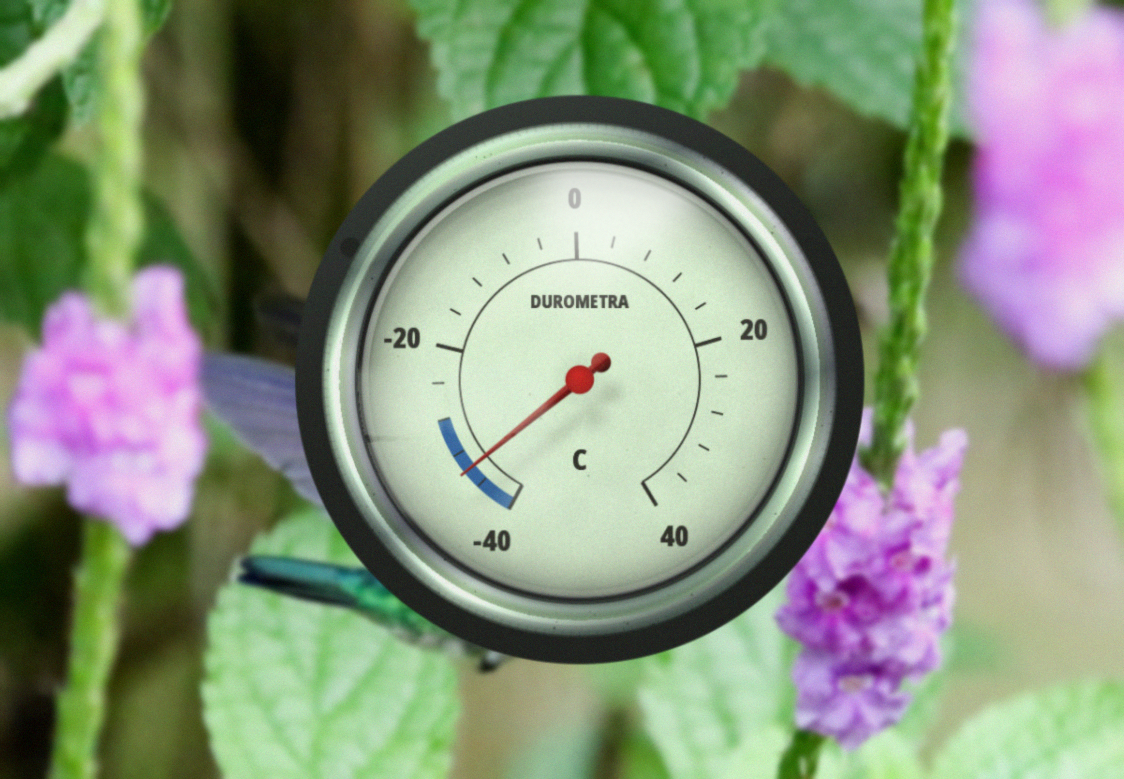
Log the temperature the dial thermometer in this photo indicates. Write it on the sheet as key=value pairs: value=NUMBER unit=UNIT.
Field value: value=-34 unit=°C
